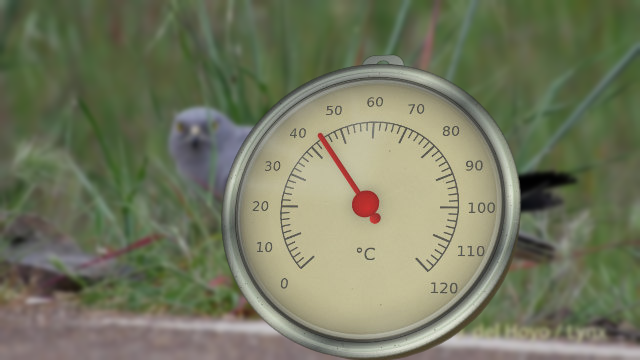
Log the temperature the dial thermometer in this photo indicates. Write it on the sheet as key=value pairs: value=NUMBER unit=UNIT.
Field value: value=44 unit=°C
